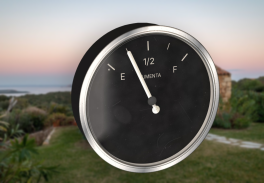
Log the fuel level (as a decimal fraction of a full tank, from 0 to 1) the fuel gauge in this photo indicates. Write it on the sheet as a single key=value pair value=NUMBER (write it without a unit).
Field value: value=0.25
